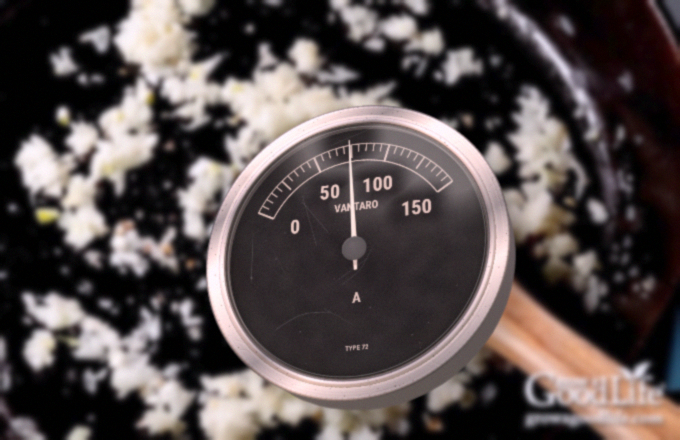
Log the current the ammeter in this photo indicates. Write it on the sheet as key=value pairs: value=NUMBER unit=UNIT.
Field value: value=75 unit=A
